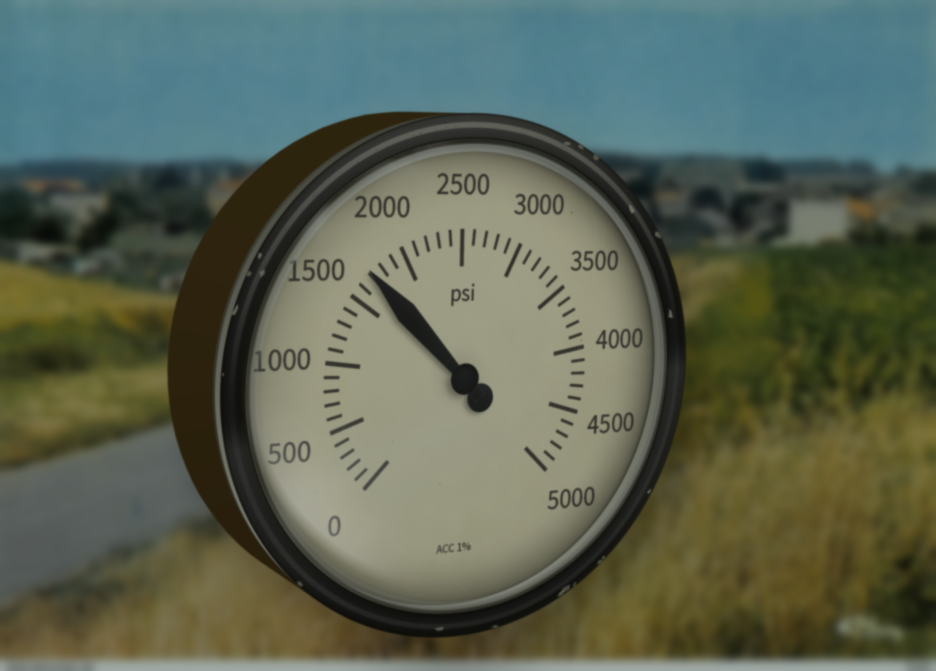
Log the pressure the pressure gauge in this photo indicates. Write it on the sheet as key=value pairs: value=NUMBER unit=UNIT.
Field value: value=1700 unit=psi
